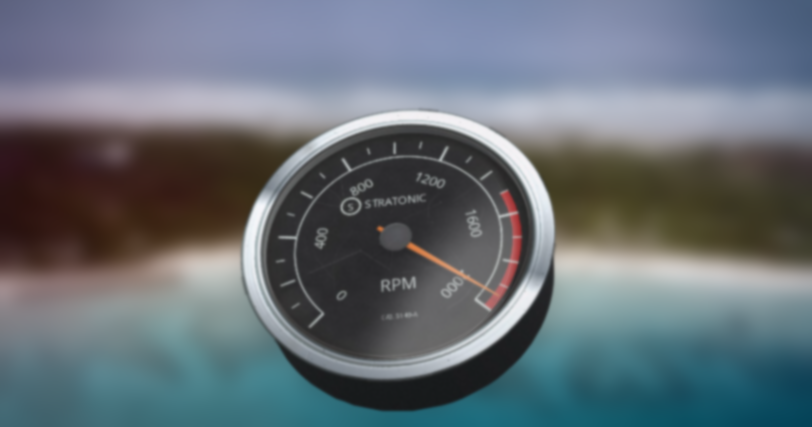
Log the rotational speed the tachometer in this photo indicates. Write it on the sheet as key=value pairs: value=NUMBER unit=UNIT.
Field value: value=1950 unit=rpm
